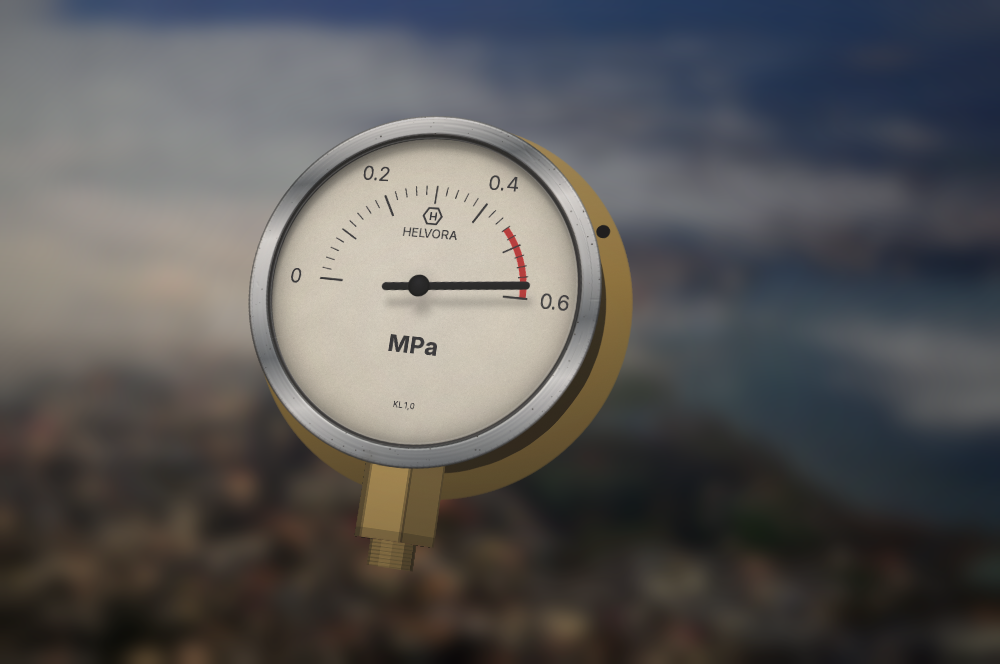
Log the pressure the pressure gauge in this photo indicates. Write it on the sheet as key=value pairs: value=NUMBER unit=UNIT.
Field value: value=0.58 unit=MPa
